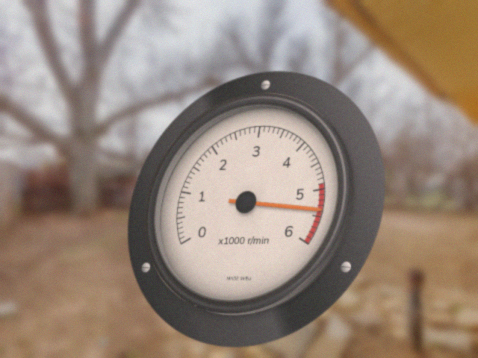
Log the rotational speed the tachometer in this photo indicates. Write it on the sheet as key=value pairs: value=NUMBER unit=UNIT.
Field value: value=5400 unit=rpm
